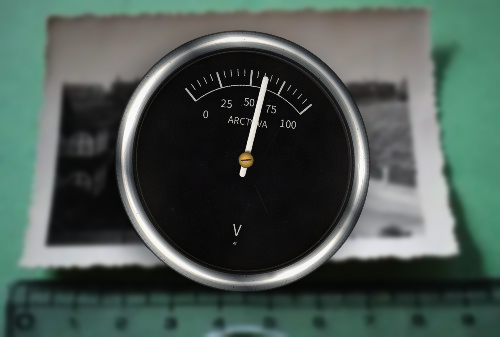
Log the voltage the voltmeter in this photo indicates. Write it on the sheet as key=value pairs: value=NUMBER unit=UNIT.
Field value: value=60 unit=V
